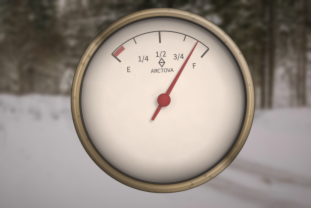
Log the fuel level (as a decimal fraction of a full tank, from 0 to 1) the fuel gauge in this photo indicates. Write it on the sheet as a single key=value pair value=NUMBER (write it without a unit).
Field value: value=0.875
